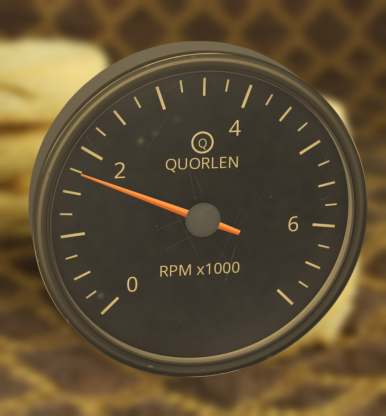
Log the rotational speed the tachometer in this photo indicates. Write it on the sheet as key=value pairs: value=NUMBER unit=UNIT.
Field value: value=1750 unit=rpm
